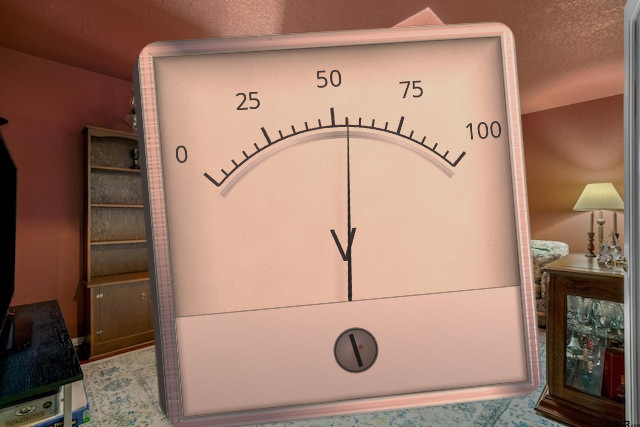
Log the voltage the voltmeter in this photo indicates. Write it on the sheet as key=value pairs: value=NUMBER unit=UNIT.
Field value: value=55 unit=V
